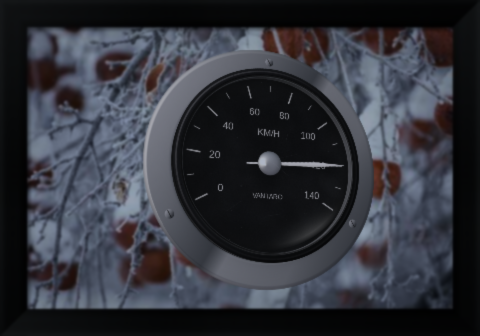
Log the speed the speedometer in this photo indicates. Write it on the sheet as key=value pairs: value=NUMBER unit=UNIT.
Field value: value=120 unit=km/h
